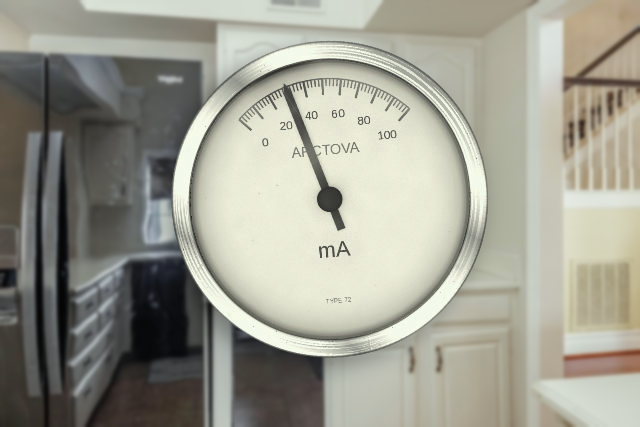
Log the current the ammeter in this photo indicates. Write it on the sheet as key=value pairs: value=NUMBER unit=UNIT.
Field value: value=30 unit=mA
